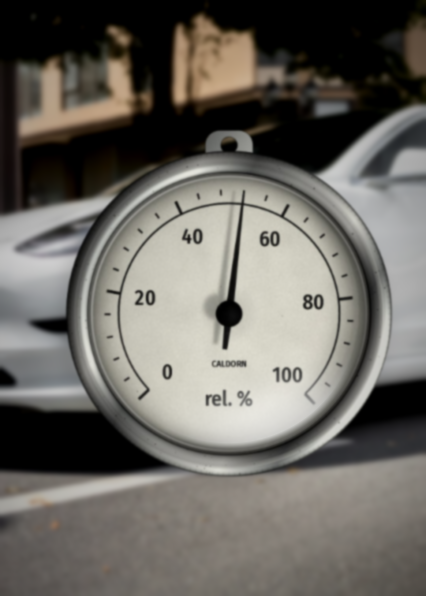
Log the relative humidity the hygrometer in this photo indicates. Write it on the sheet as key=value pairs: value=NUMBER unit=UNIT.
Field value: value=52 unit=%
